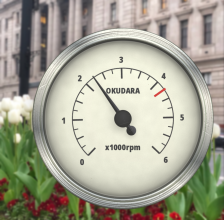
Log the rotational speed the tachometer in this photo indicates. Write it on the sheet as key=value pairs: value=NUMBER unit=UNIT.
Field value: value=2250 unit=rpm
